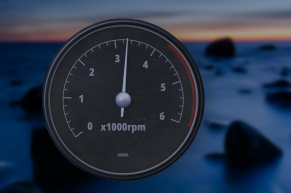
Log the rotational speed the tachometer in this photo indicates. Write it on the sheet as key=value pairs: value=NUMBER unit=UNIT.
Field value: value=3300 unit=rpm
